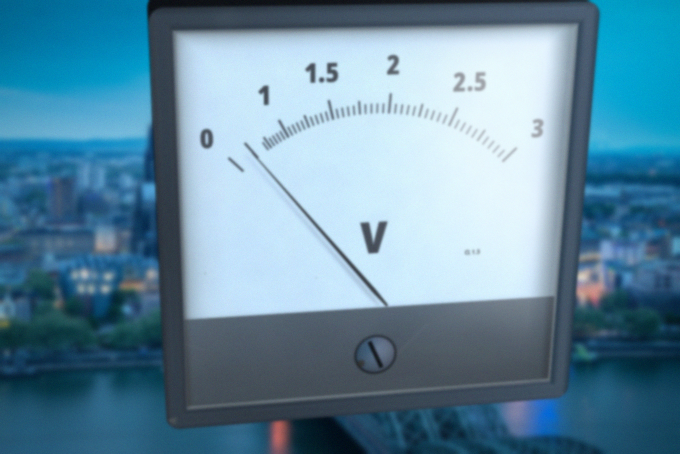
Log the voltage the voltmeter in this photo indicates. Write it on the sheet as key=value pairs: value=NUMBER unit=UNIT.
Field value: value=0.5 unit=V
